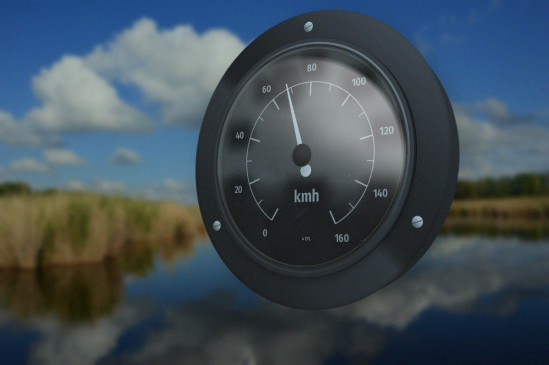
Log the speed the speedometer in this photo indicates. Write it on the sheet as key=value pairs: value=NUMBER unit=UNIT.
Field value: value=70 unit=km/h
